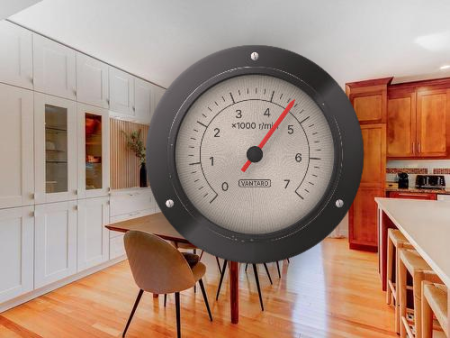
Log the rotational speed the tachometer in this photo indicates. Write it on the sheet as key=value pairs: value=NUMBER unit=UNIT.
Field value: value=4500 unit=rpm
